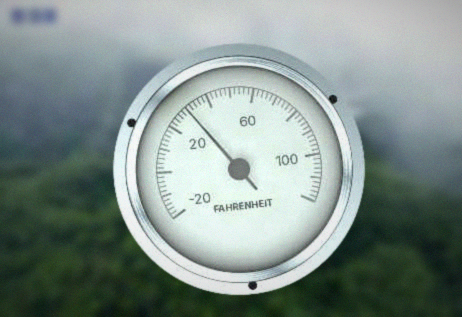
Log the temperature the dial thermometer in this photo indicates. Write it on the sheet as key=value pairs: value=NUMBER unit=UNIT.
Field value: value=30 unit=°F
